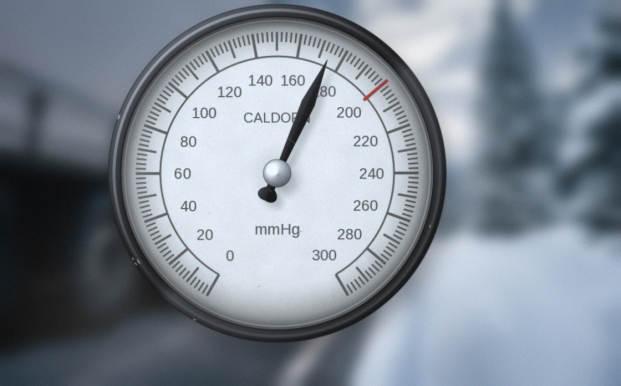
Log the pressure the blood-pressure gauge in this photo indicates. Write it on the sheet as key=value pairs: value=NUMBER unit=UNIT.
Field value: value=174 unit=mmHg
